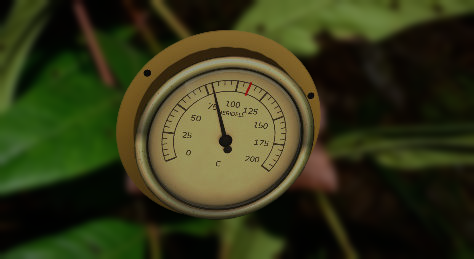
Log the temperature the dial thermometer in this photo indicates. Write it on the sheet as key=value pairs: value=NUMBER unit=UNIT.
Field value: value=80 unit=°C
